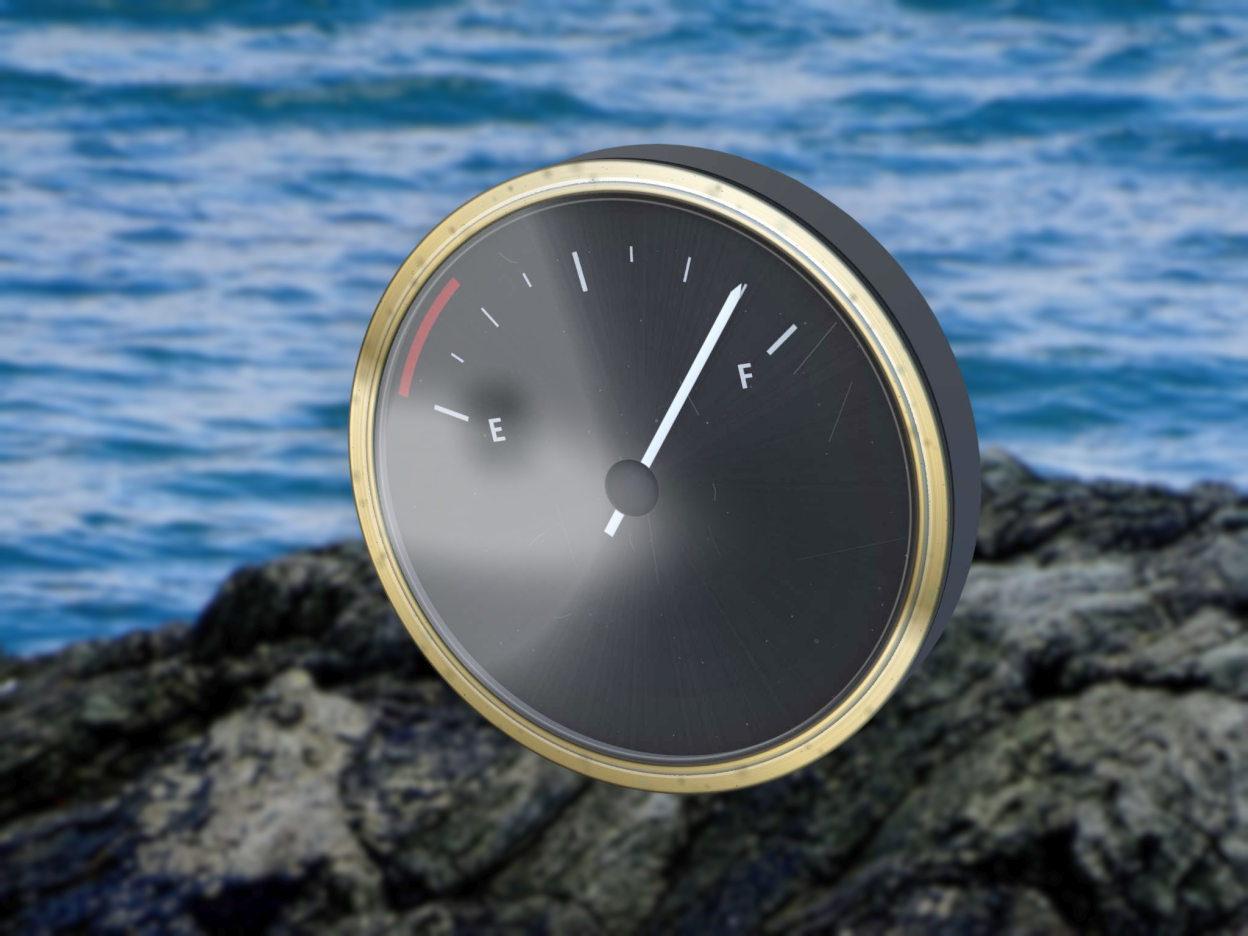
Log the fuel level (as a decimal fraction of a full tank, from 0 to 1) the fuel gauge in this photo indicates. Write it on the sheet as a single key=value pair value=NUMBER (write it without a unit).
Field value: value=0.875
